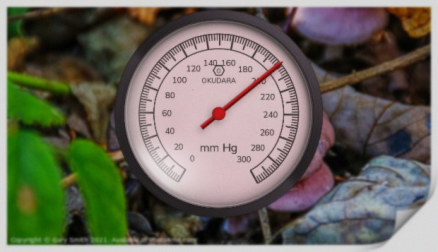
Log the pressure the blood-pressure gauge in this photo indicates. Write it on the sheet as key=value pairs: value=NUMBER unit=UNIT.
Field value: value=200 unit=mmHg
